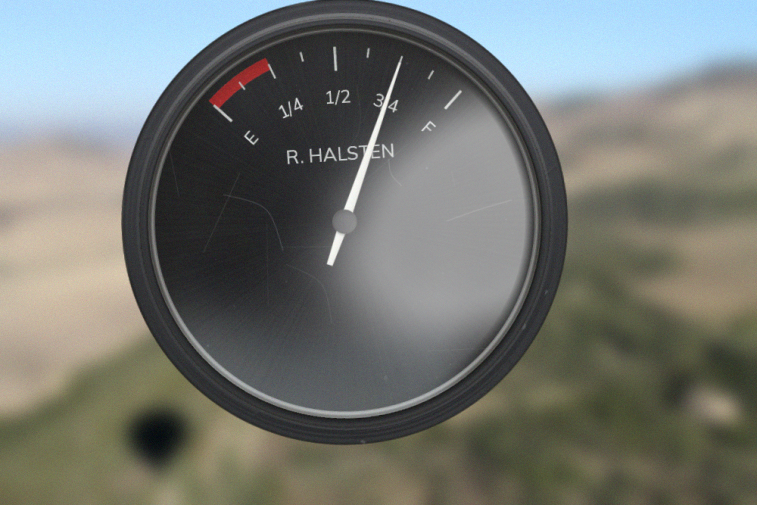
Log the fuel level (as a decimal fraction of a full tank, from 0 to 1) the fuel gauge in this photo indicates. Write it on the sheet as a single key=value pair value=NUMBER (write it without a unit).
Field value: value=0.75
